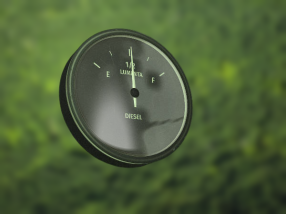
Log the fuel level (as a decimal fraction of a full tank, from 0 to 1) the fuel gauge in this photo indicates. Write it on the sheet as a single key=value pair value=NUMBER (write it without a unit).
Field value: value=0.5
